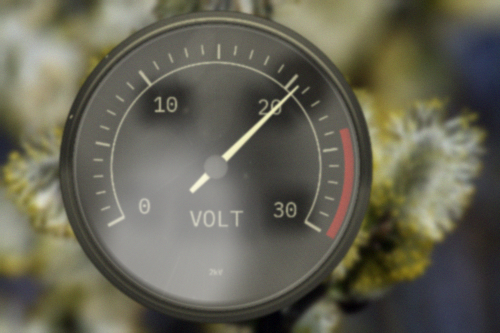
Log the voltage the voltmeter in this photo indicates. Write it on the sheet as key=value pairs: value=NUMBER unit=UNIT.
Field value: value=20.5 unit=V
